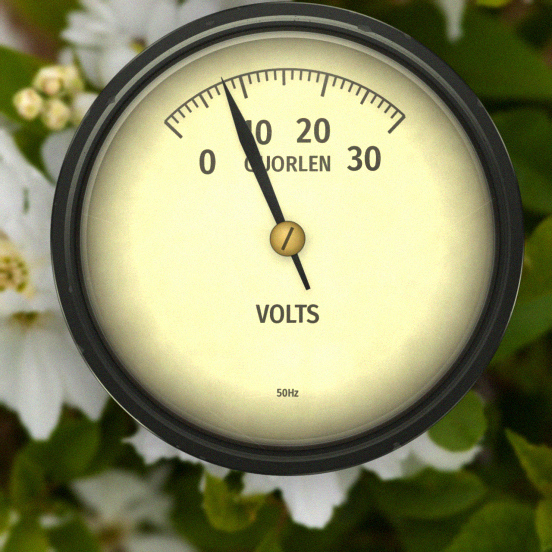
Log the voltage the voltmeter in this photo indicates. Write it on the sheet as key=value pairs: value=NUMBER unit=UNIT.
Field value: value=8 unit=V
